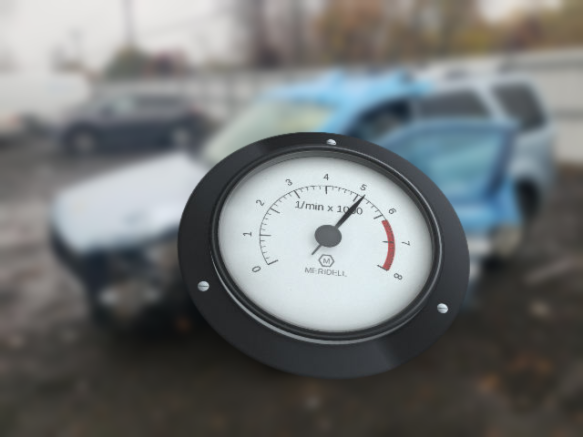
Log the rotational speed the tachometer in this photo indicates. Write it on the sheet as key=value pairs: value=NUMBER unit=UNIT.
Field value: value=5200 unit=rpm
